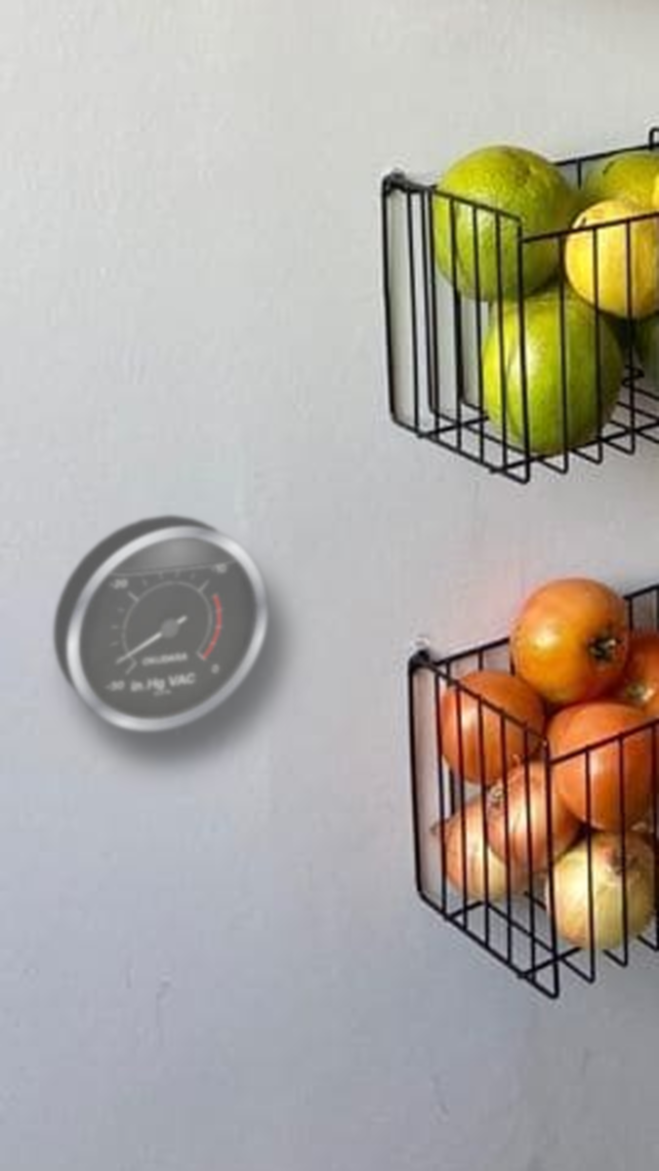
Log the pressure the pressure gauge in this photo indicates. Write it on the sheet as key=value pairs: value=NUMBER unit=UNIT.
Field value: value=-28 unit=inHg
